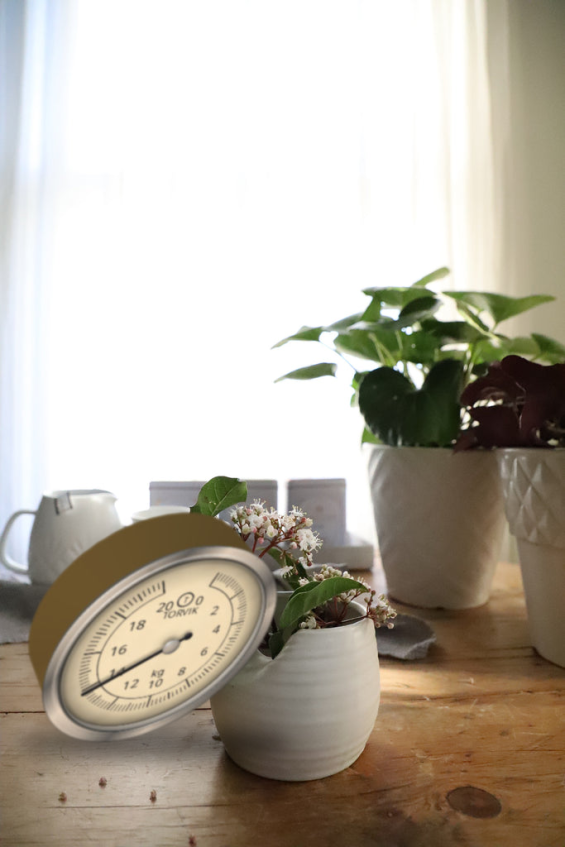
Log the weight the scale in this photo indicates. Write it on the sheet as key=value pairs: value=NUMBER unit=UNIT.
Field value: value=14 unit=kg
